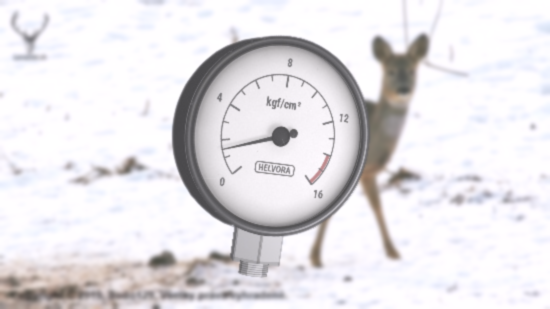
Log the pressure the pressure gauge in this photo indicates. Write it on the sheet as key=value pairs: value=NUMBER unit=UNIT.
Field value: value=1.5 unit=kg/cm²
